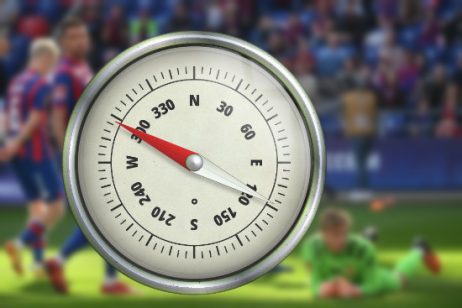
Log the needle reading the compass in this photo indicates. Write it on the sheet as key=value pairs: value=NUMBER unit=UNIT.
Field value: value=297.5 unit=°
